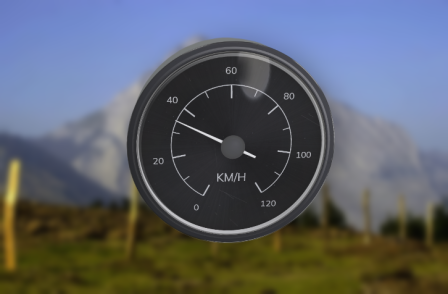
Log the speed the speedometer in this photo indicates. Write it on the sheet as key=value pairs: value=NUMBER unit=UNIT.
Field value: value=35 unit=km/h
